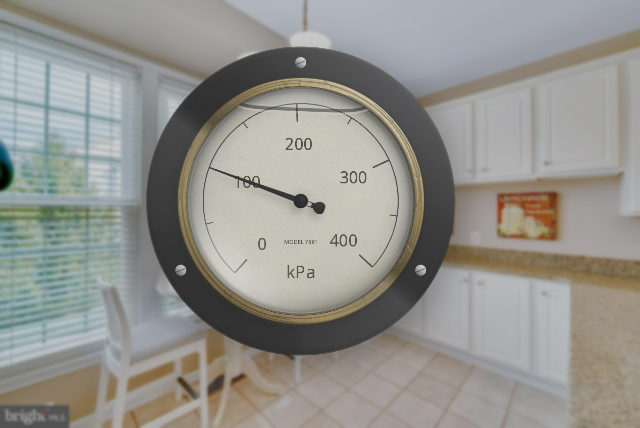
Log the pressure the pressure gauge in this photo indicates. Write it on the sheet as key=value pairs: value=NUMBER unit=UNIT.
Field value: value=100 unit=kPa
